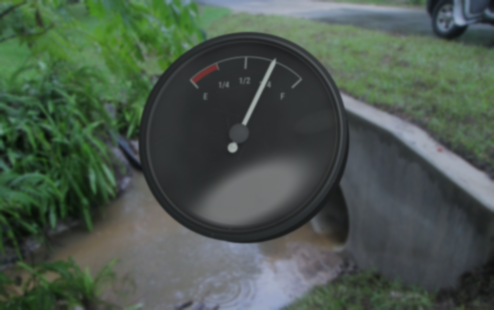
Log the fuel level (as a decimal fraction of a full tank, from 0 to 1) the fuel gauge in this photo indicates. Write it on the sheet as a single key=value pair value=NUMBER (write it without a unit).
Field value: value=0.75
